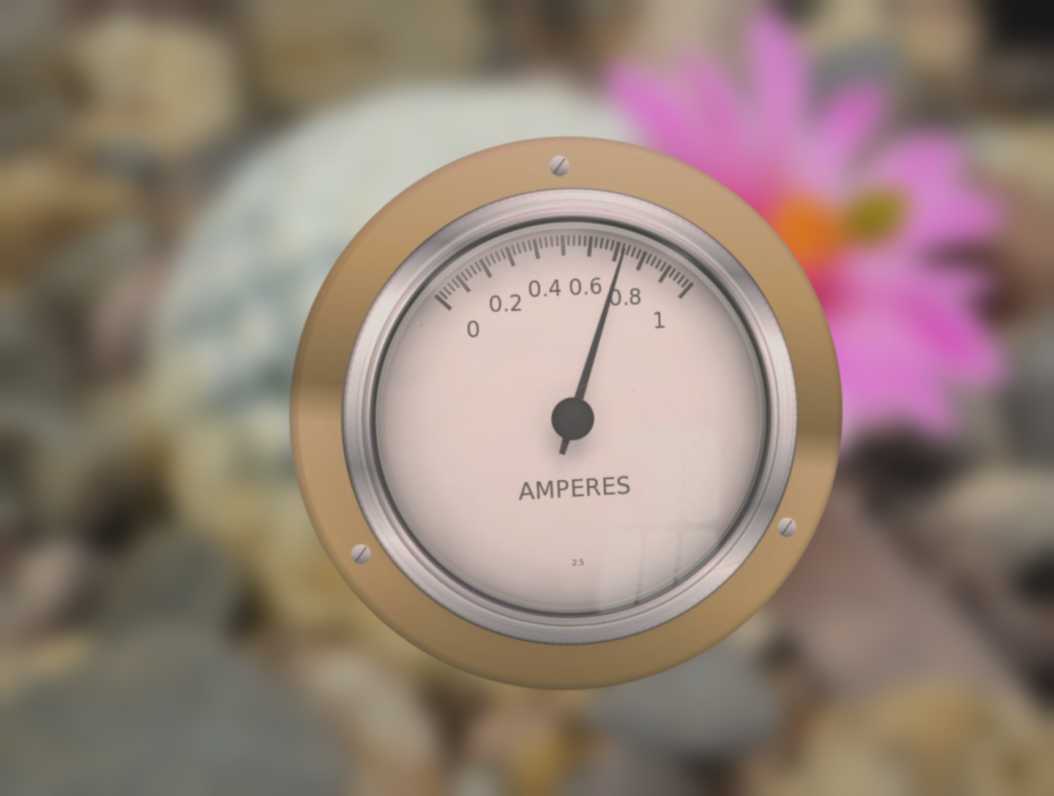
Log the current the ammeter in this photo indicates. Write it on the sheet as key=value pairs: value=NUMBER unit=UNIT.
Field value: value=0.72 unit=A
